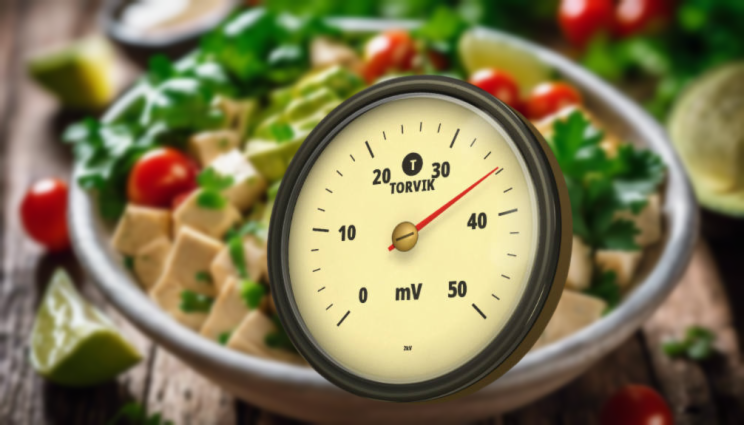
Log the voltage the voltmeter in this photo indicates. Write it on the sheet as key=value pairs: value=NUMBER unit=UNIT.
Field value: value=36 unit=mV
